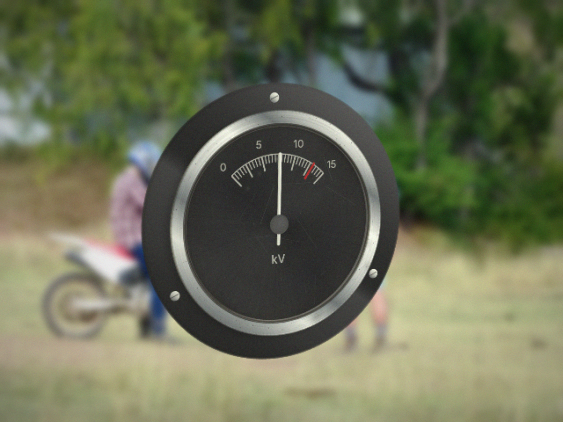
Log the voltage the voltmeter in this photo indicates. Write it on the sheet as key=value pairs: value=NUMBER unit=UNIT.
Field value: value=7.5 unit=kV
